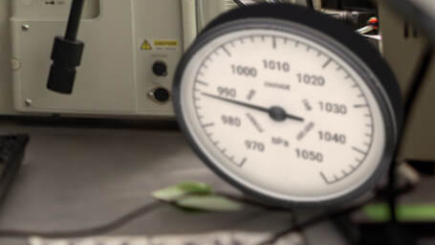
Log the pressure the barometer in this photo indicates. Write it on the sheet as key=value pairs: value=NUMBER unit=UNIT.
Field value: value=988 unit=hPa
